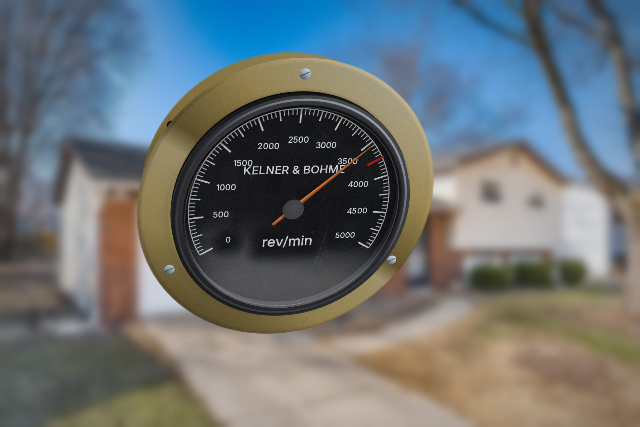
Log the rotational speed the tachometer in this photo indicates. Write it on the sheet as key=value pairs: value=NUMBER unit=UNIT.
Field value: value=3500 unit=rpm
